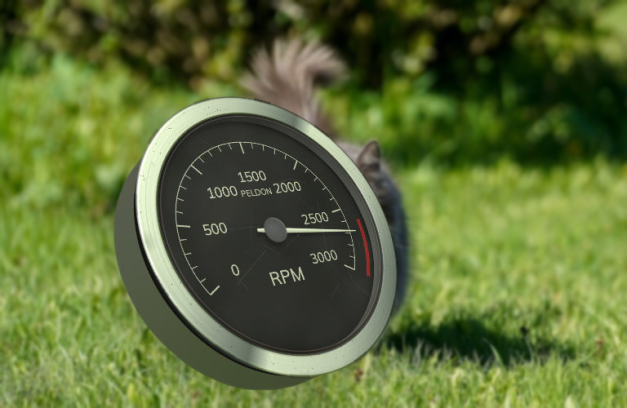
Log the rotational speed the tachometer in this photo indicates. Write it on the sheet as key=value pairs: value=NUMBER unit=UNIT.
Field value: value=2700 unit=rpm
